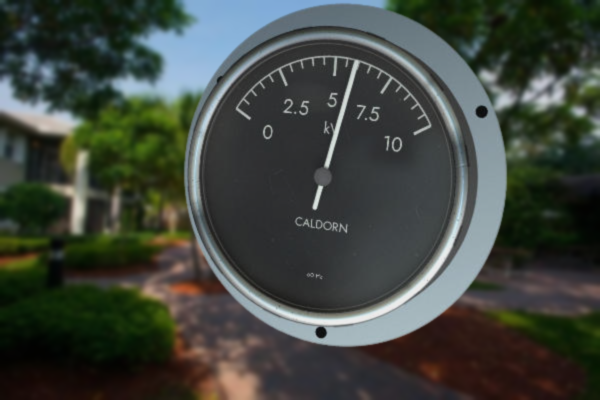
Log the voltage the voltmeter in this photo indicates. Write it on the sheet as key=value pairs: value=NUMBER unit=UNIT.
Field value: value=6 unit=kV
